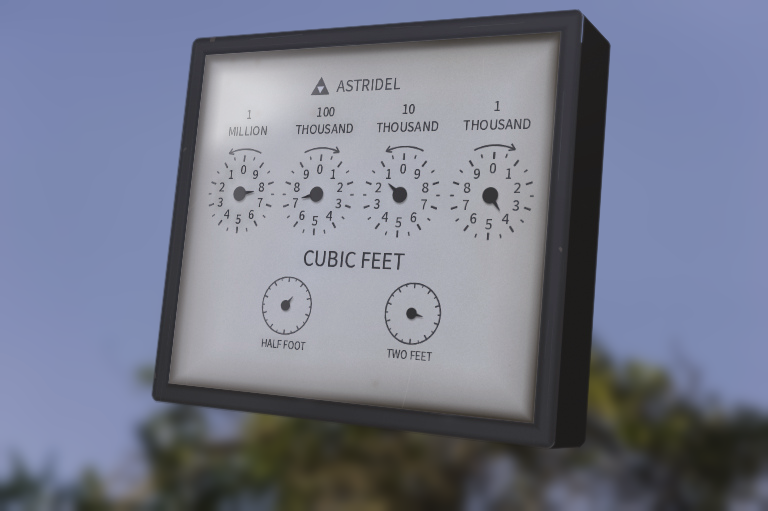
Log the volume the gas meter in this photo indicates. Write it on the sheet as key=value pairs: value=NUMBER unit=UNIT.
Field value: value=771400 unit=ft³
